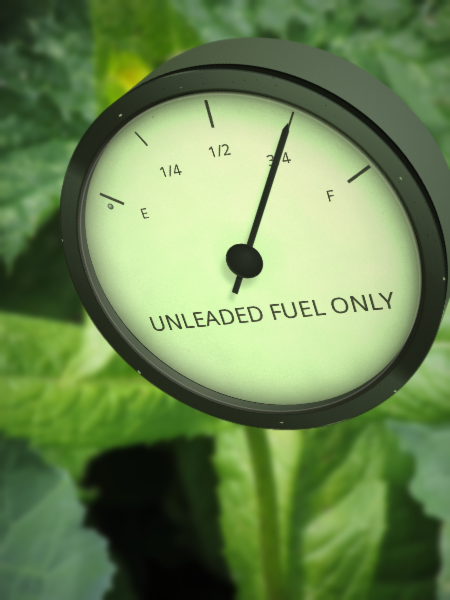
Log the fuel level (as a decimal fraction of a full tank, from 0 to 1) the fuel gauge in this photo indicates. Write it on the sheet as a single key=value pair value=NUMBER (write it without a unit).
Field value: value=0.75
